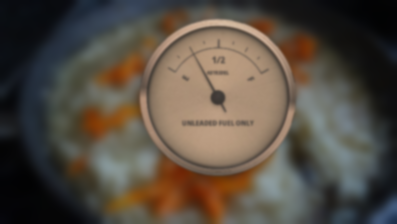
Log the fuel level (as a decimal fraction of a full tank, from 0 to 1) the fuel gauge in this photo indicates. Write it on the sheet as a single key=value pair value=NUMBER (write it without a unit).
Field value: value=0.25
